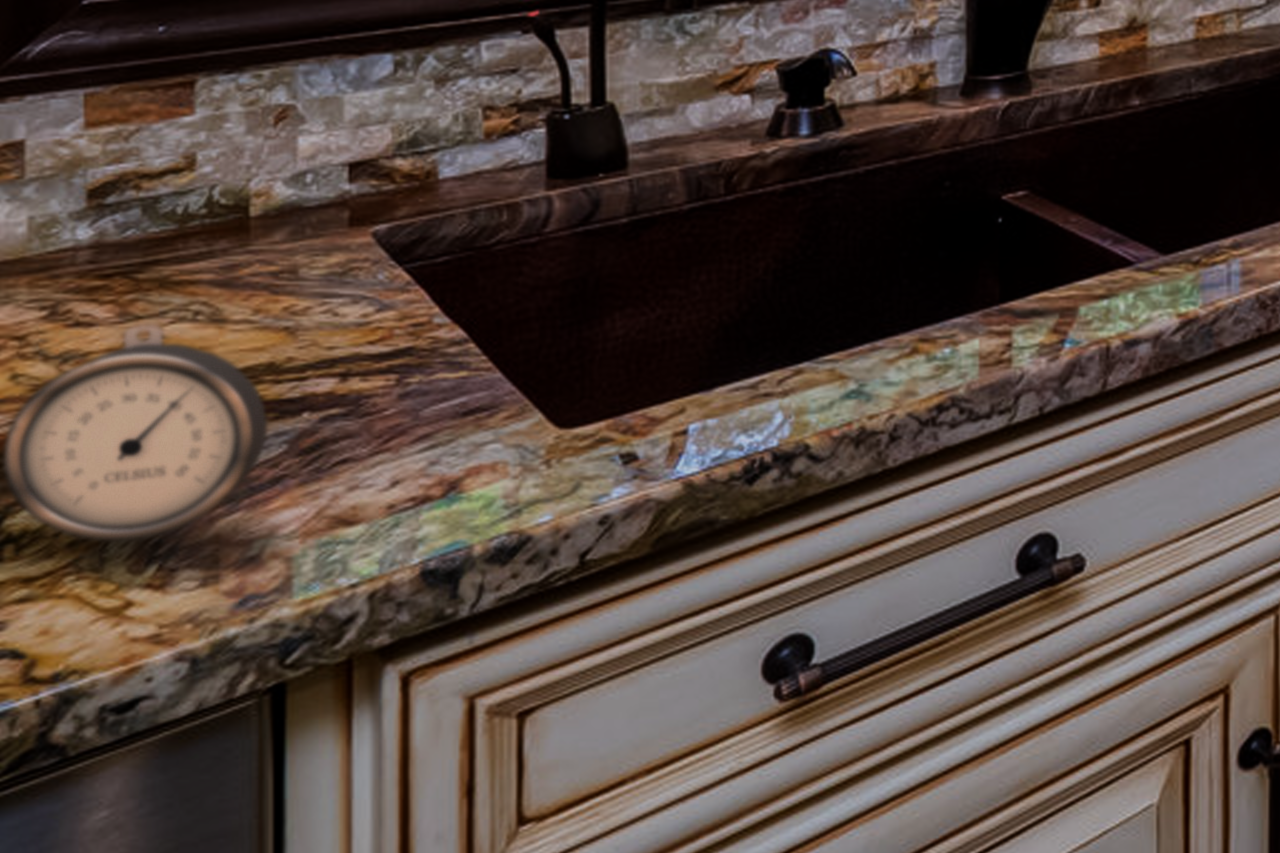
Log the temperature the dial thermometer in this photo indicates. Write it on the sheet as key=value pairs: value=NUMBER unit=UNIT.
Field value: value=40 unit=°C
